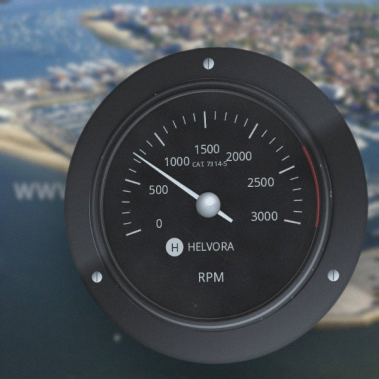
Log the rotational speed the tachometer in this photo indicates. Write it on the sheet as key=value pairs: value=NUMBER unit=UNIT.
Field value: value=750 unit=rpm
